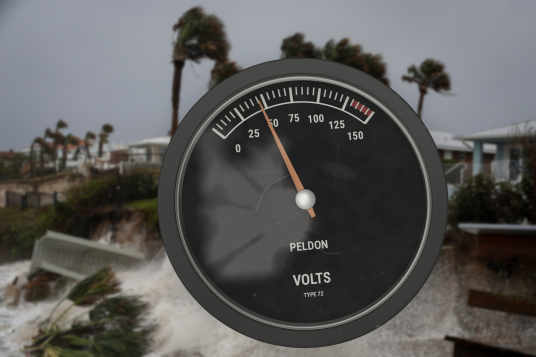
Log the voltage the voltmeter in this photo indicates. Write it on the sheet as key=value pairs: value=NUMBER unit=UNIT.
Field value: value=45 unit=V
